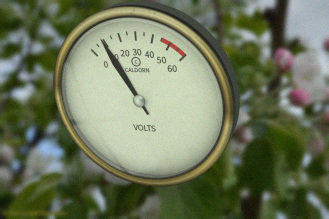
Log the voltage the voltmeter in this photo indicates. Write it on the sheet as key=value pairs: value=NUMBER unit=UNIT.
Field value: value=10 unit=V
